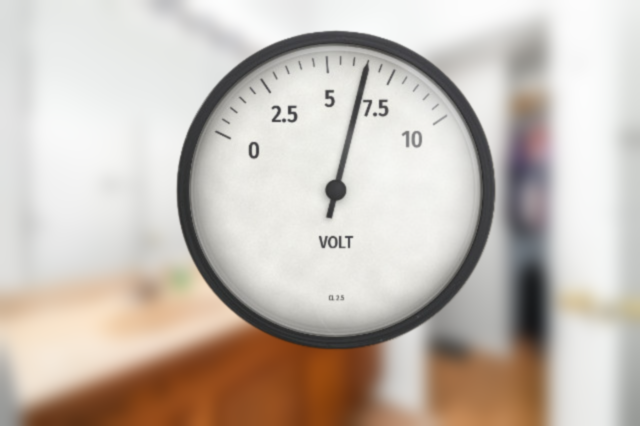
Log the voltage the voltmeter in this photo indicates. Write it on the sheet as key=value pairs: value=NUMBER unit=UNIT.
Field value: value=6.5 unit=V
